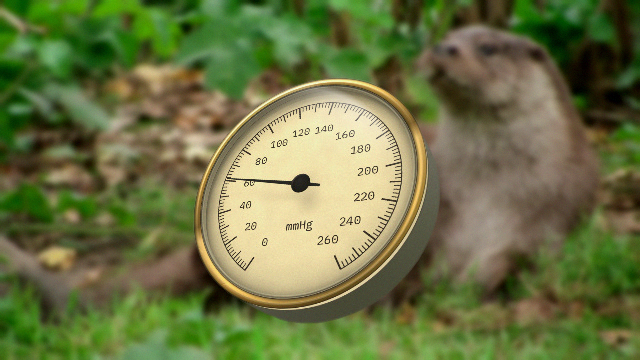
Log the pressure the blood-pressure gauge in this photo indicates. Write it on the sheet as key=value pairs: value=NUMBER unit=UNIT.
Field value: value=60 unit=mmHg
